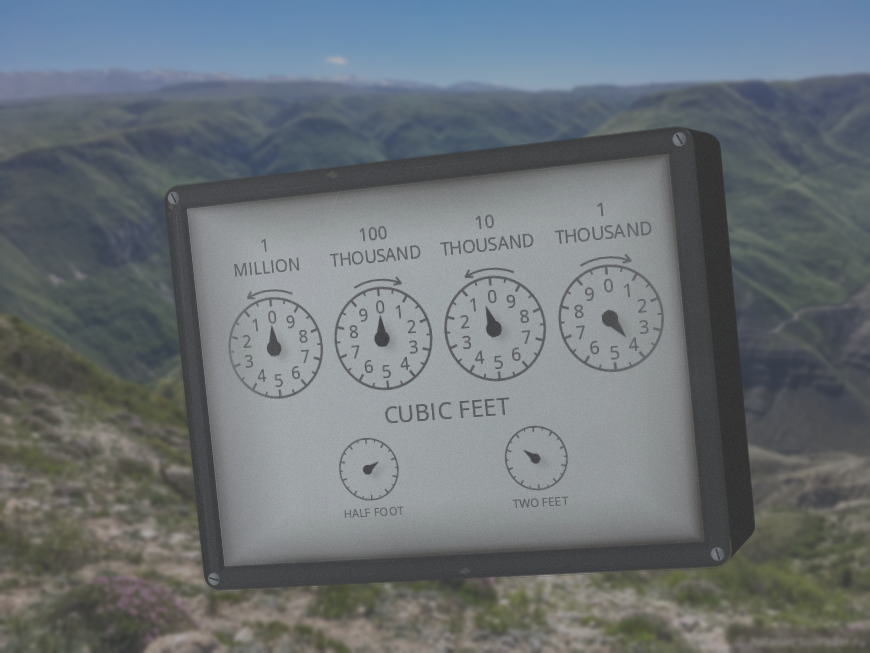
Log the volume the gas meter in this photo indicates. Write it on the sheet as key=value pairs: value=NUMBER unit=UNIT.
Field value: value=400 unit=ft³
